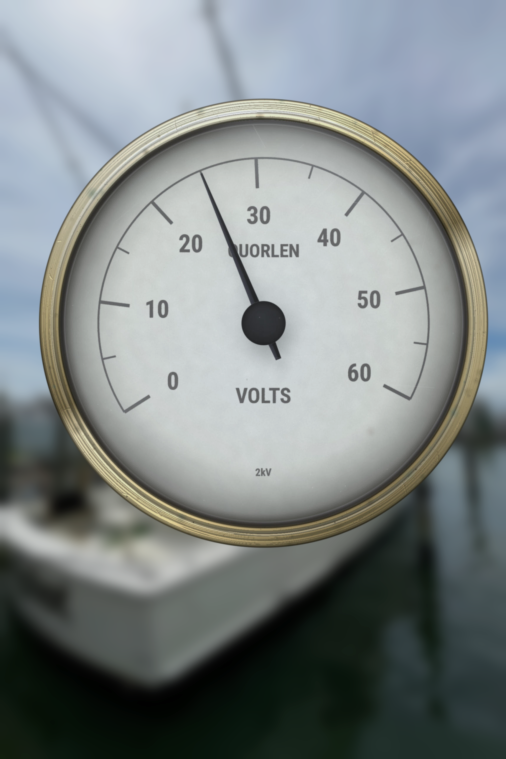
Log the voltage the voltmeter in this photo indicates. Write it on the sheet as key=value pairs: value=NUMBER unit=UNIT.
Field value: value=25 unit=V
